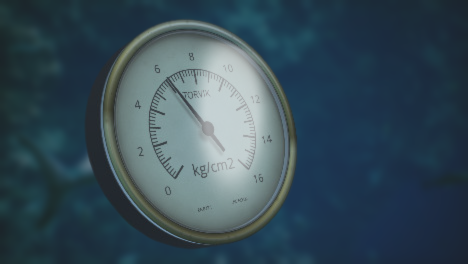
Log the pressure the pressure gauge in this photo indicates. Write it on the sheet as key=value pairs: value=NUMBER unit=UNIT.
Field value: value=6 unit=kg/cm²
